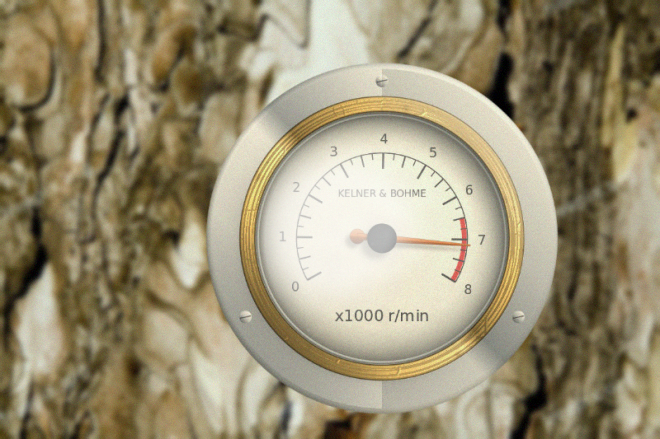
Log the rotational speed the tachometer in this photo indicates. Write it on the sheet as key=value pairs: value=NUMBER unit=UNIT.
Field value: value=7125 unit=rpm
